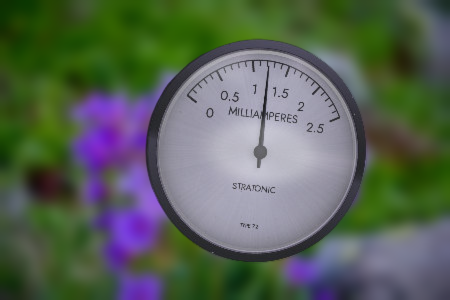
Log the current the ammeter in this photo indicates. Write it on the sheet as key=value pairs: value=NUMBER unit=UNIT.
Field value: value=1.2 unit=mA
